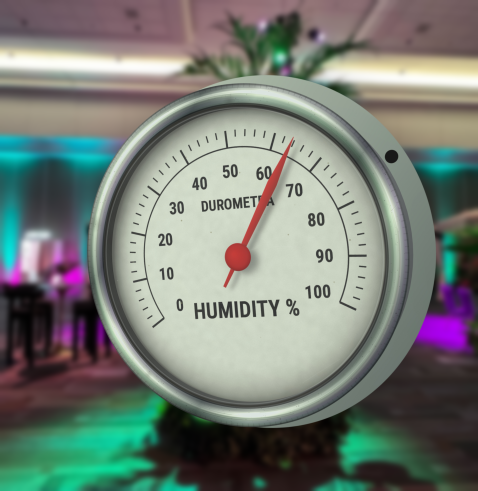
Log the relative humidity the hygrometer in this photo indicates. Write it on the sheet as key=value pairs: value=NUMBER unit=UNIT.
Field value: value=64 unit=%
